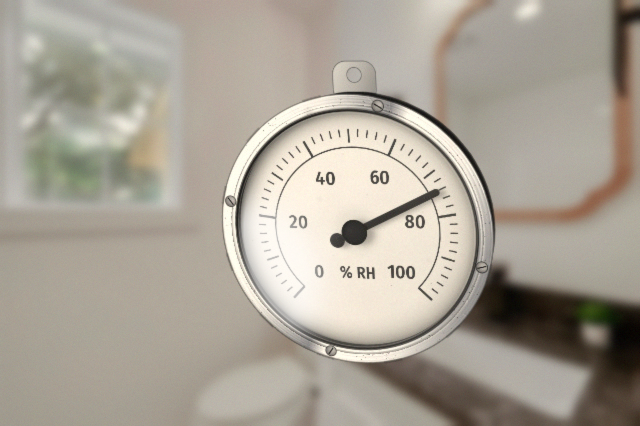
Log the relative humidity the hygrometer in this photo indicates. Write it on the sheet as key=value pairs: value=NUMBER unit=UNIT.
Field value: value=74 unit=%
